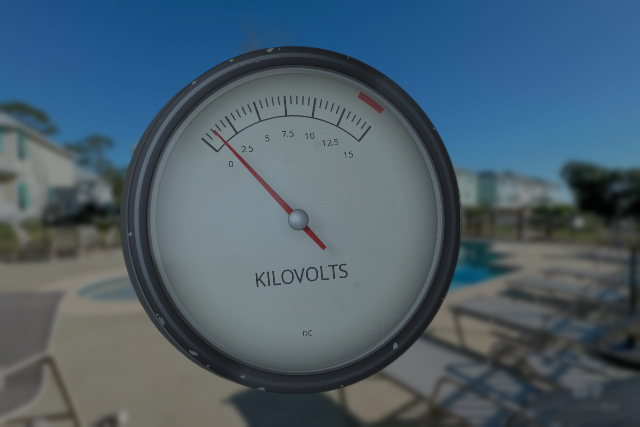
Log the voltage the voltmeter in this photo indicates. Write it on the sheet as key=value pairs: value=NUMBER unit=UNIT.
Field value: value=1 unit=kV
